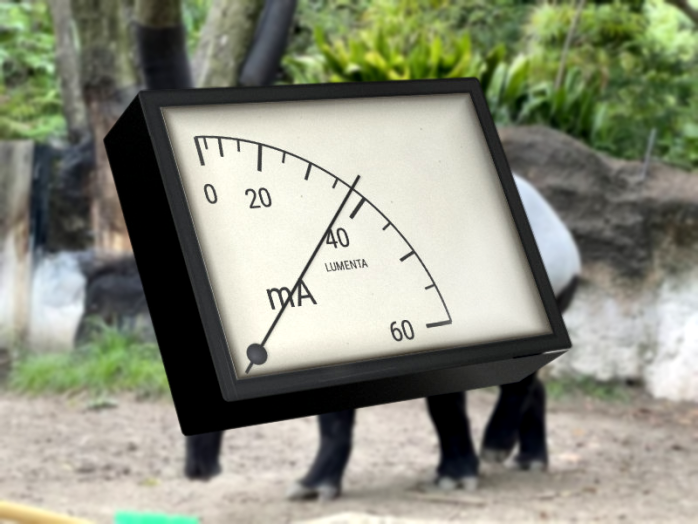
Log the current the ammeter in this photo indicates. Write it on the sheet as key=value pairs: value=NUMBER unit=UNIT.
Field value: value=37.5 unit=mA
